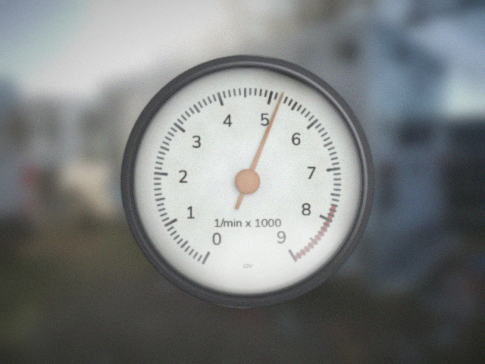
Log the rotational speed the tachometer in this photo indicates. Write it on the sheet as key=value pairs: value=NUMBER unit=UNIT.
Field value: value=5200 unit=rpm
